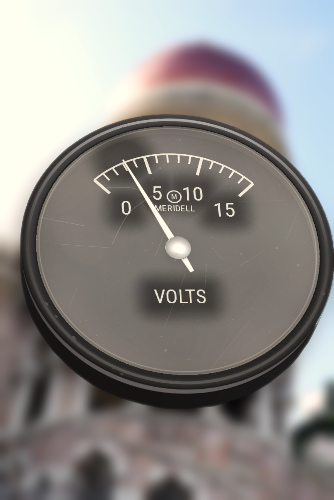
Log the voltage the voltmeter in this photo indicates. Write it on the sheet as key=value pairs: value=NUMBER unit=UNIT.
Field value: value=3 unit=V
